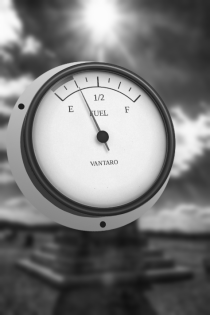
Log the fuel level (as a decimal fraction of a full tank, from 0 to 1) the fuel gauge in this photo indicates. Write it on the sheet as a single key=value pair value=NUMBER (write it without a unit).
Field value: value=0.25
